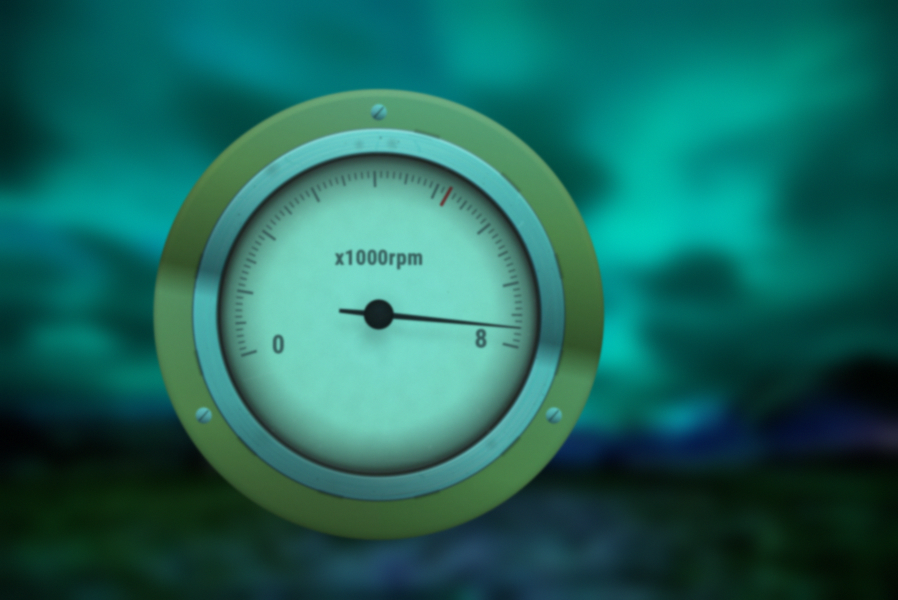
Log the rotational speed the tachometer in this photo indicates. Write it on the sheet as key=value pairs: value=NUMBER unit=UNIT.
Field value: value=7700 unit=rpm
